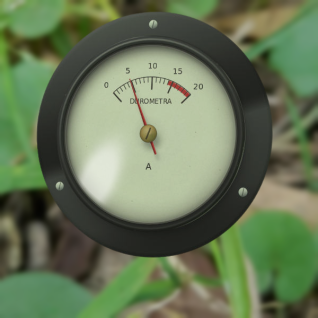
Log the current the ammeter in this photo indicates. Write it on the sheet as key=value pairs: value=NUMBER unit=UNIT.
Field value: value=5 unit=A
